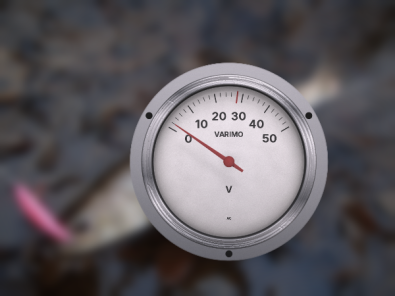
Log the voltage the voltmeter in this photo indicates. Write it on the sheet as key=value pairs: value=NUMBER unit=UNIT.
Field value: value=2 unit=V
